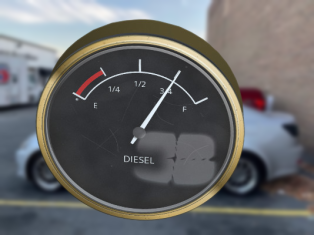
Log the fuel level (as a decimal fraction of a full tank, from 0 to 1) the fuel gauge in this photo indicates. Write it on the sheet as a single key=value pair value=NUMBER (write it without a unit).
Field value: value=0.75
